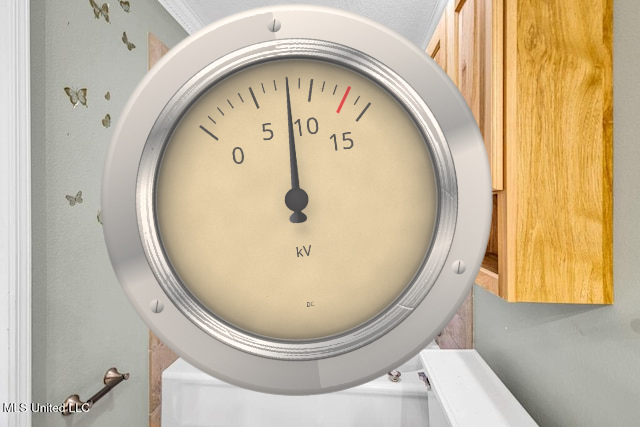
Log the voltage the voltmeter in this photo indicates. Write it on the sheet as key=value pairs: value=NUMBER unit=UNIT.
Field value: value=8 unit=kV
